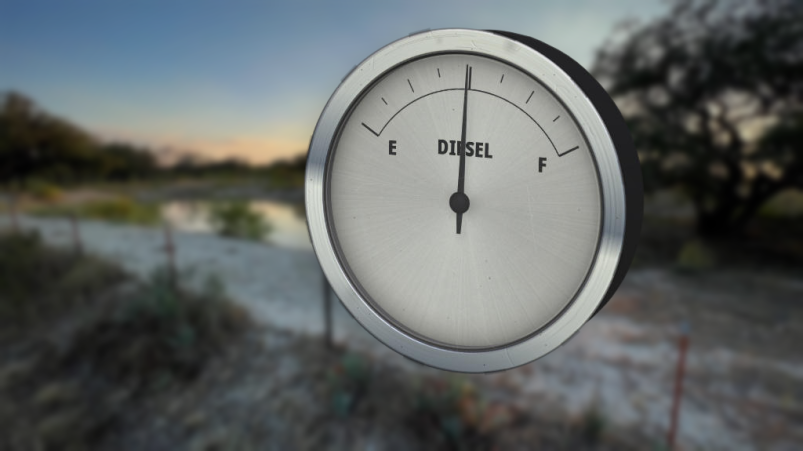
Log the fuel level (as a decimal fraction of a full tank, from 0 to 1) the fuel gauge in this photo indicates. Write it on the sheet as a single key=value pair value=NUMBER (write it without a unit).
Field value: value=0.5
